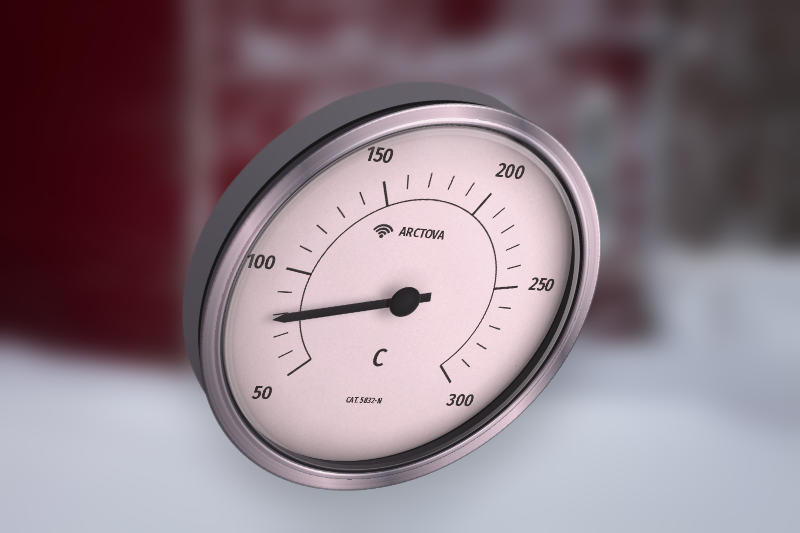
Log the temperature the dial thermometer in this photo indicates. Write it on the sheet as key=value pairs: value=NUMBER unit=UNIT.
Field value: value=80 unit=°C
